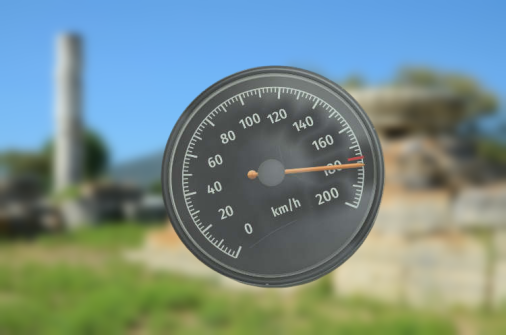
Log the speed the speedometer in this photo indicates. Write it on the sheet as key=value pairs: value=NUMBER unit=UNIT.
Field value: value=180 unit=km/h
